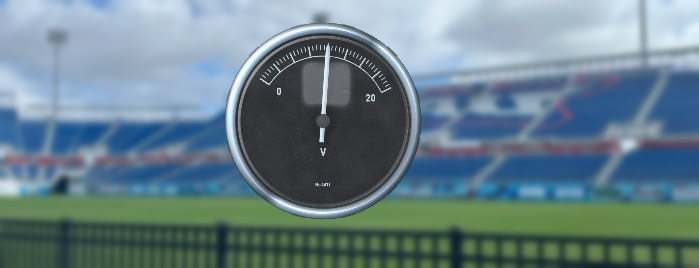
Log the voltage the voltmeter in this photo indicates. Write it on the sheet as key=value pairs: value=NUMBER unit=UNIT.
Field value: value=10 unit=V
